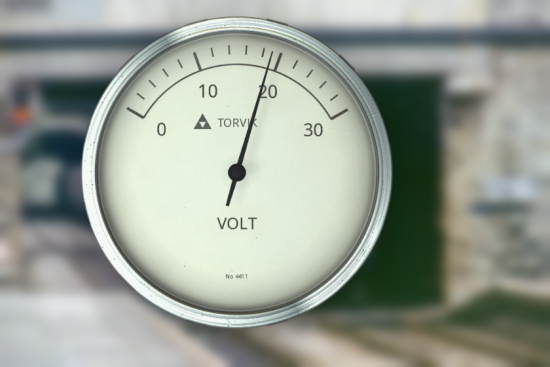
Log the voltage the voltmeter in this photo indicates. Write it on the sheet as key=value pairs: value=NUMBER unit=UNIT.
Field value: value=19 unit=V
